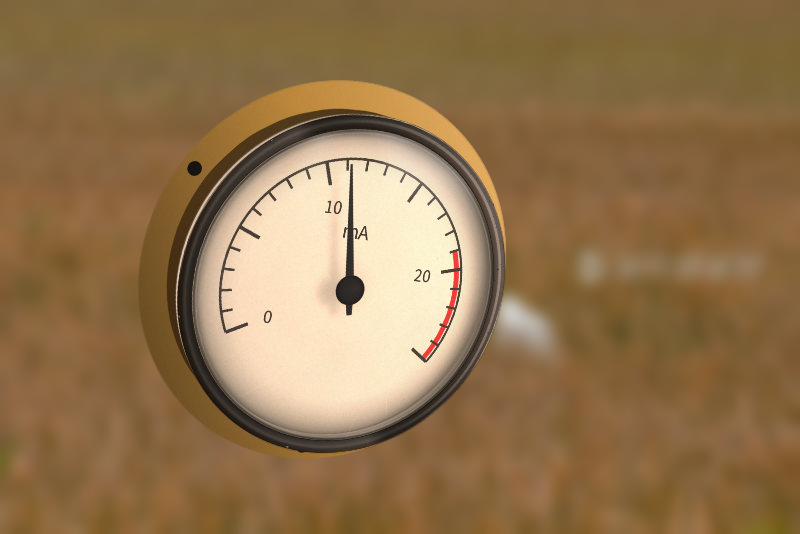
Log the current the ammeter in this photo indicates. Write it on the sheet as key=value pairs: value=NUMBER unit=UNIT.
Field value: value=11 unit=mA
